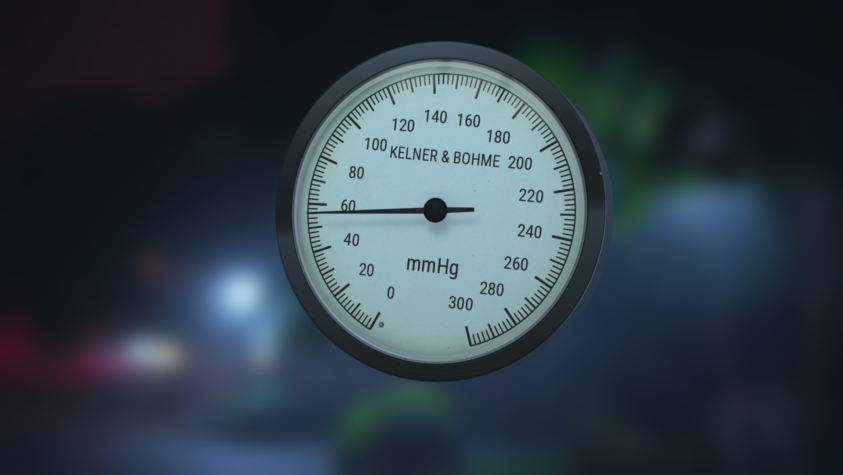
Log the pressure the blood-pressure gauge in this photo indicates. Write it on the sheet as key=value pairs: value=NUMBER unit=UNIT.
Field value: value=56 unit=mmHg
